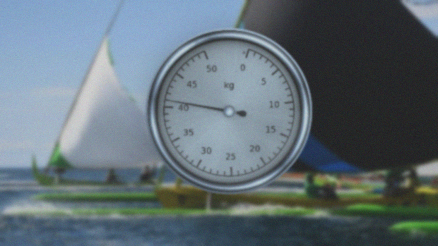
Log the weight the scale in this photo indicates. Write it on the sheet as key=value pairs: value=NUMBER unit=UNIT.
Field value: value=41 unit=kg
